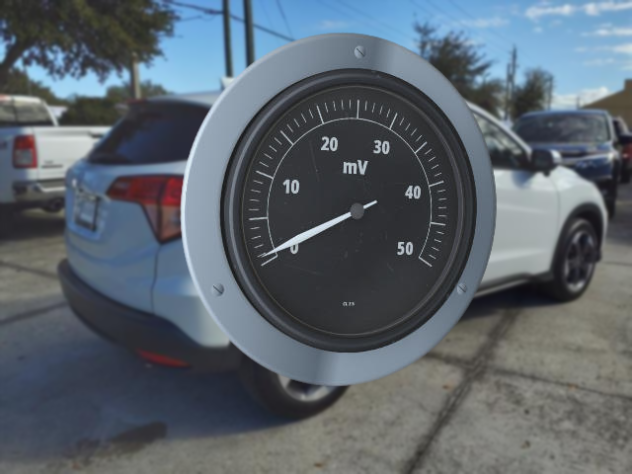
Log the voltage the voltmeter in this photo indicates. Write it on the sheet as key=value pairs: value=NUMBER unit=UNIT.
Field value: value=1 unit=mV
